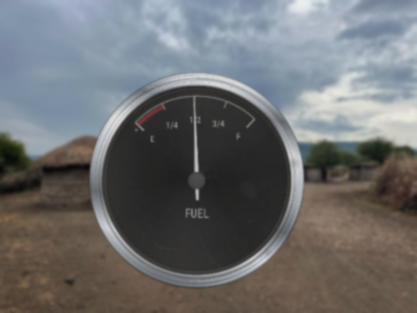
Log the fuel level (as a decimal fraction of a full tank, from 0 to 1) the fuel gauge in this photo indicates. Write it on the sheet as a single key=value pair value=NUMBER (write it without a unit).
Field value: value=0.5
